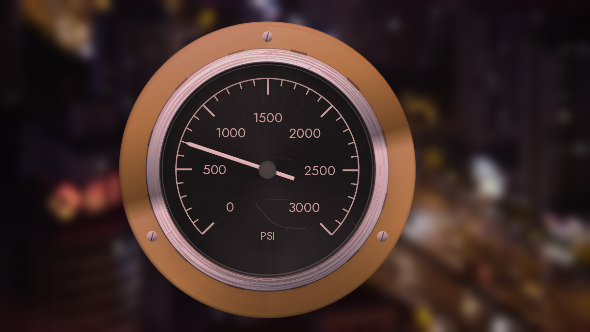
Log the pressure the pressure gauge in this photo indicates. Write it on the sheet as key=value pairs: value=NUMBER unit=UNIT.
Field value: value=700 unit=psi
